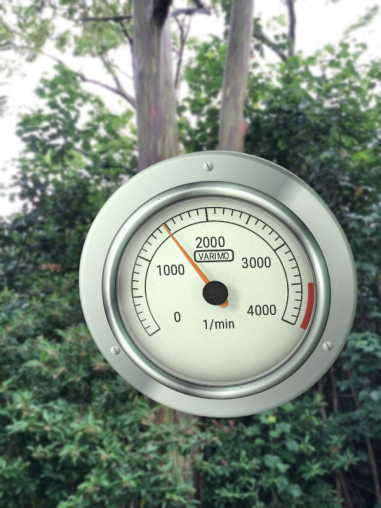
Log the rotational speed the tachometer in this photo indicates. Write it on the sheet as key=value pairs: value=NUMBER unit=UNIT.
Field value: value=1500 unit=rpm
